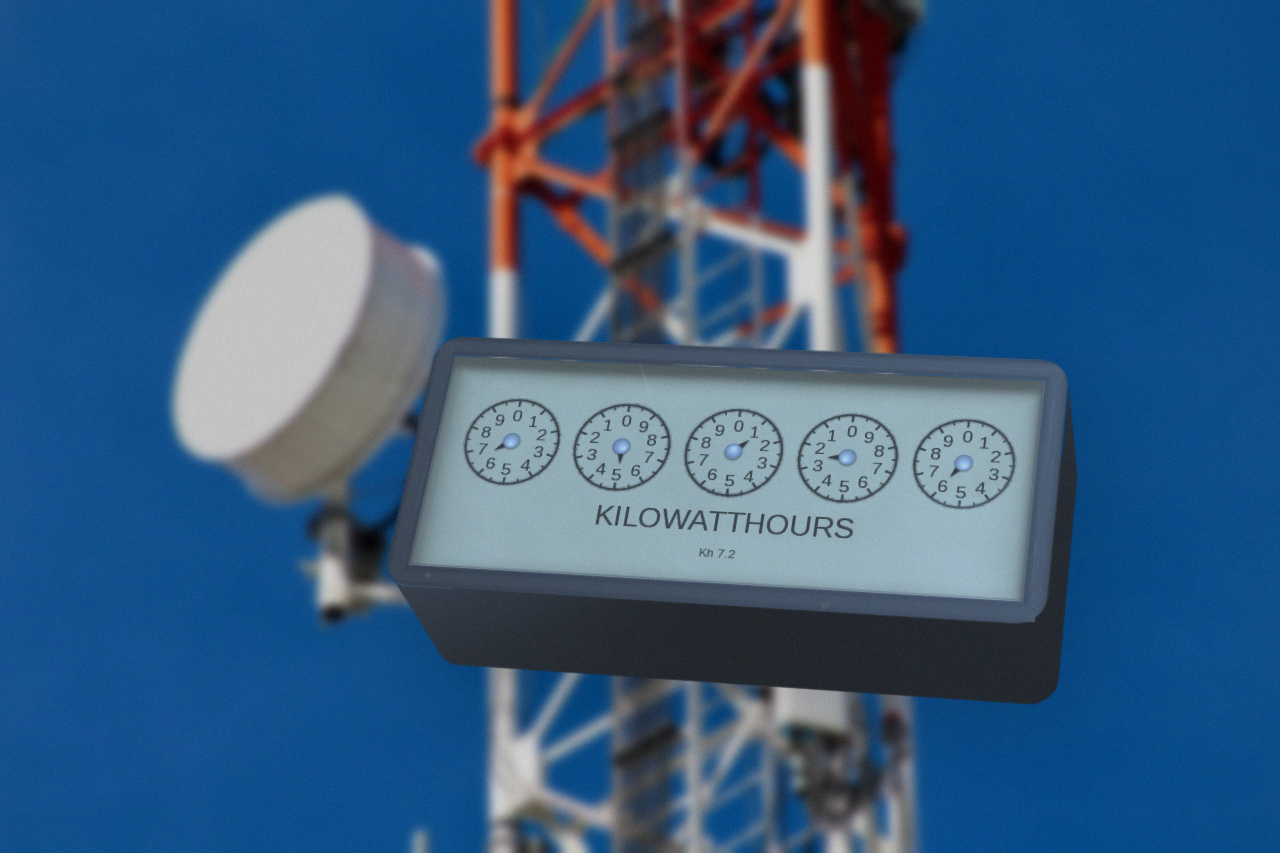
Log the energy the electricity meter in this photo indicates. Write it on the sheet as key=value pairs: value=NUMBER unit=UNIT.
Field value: value=65126 unit=kWh
